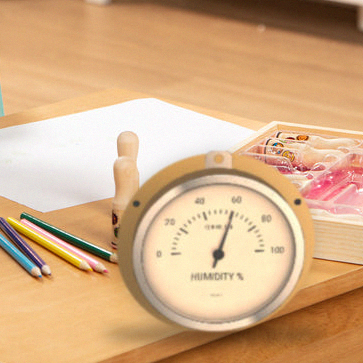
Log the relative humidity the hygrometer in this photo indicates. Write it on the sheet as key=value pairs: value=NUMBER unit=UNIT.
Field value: value=60 unit=%
